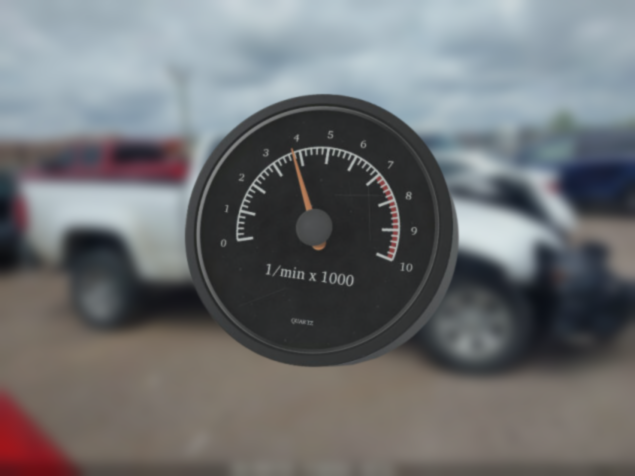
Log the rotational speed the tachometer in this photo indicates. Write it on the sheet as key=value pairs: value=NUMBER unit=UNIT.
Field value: value=3800 unit=rpm
